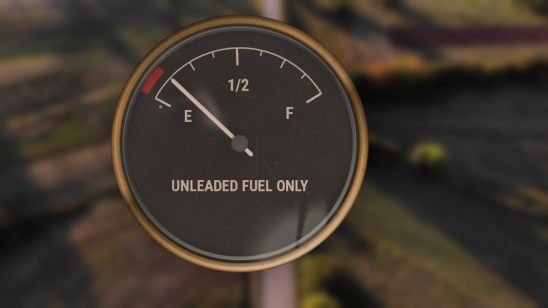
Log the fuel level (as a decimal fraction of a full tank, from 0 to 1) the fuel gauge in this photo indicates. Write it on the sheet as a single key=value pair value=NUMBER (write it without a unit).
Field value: value=0.125
